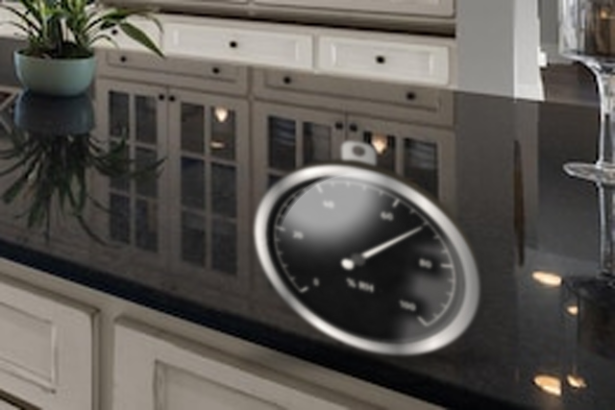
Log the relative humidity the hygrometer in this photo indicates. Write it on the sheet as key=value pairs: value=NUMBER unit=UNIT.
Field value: value=68 unit=%
